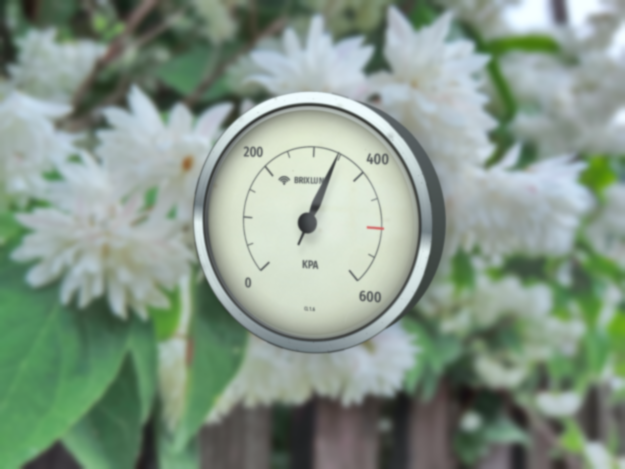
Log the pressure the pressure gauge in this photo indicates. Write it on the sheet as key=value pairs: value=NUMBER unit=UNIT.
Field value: value=350 unit=kPa
